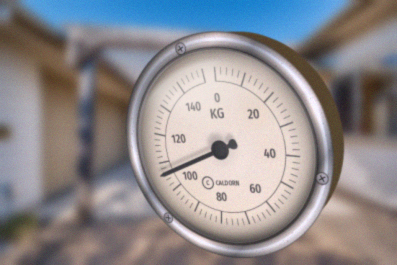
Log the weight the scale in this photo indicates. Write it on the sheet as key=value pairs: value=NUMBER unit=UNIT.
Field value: value=106 unit=kg
